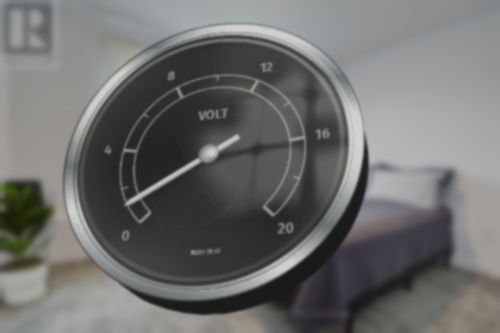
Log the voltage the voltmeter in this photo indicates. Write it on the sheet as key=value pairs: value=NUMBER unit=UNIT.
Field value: value=1 unit=V
